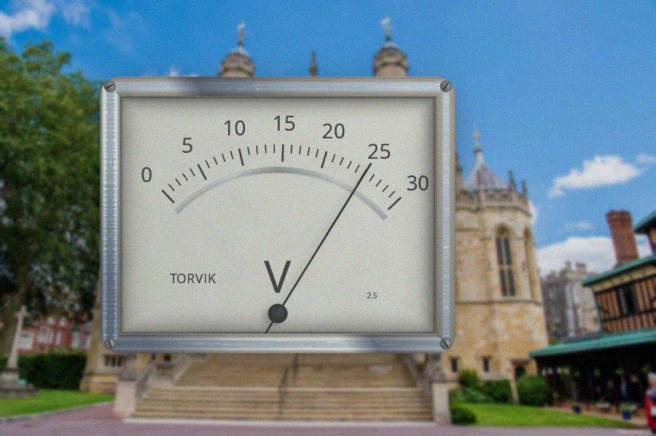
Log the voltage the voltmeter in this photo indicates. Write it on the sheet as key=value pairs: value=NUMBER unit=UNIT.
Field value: value=25 unit=V
